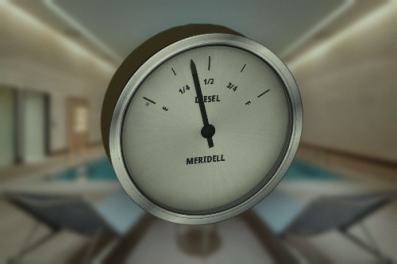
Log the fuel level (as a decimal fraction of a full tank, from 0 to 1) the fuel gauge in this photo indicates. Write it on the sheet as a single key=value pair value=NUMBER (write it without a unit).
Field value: value=0.375
